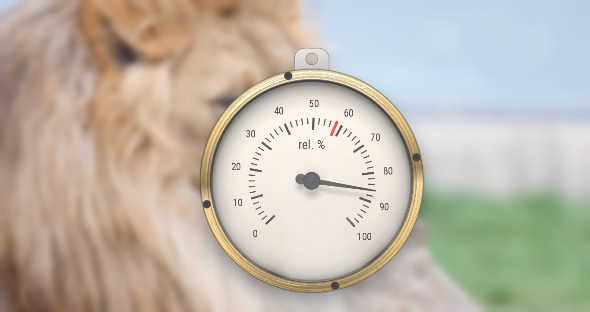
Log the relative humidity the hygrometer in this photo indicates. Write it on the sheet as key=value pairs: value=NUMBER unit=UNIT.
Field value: value=86 unit=%
